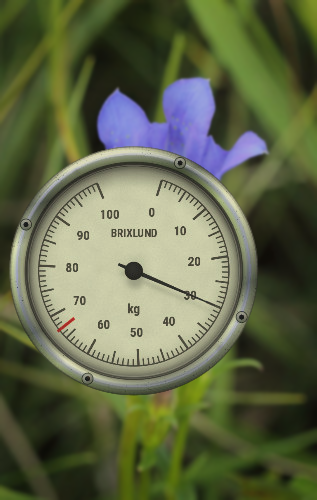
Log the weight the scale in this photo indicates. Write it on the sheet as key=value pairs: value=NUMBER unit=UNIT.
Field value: value=30 unit=kg
